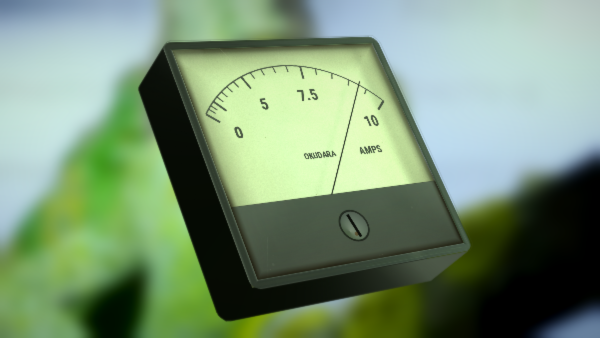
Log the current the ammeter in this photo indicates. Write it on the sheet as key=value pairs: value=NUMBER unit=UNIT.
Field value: value=9.25 unit=A
